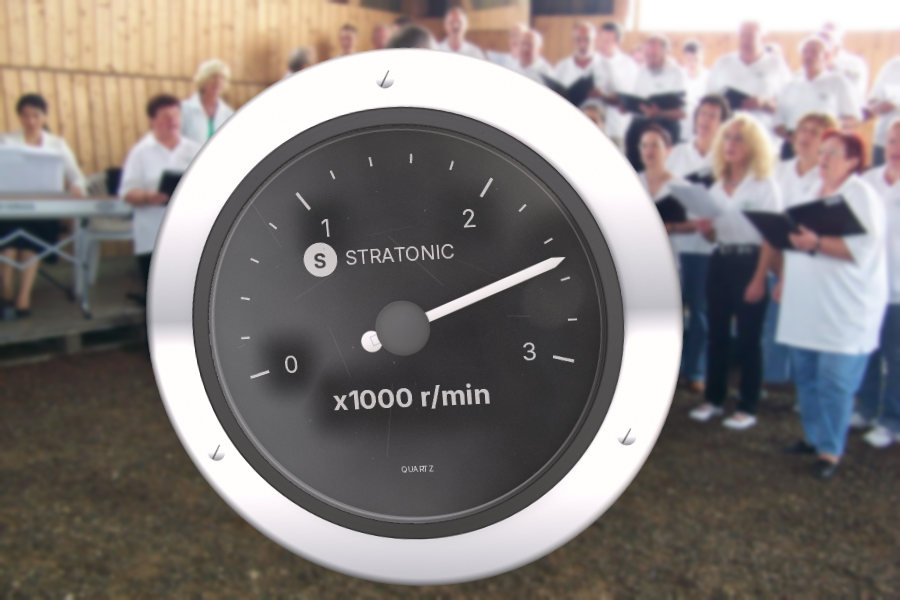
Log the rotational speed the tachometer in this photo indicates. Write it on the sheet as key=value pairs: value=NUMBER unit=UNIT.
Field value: value=2500 unit=rpm
